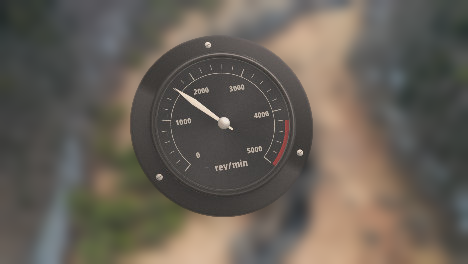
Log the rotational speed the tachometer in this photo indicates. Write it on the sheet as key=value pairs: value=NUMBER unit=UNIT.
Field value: value=1600 unit=rpm
